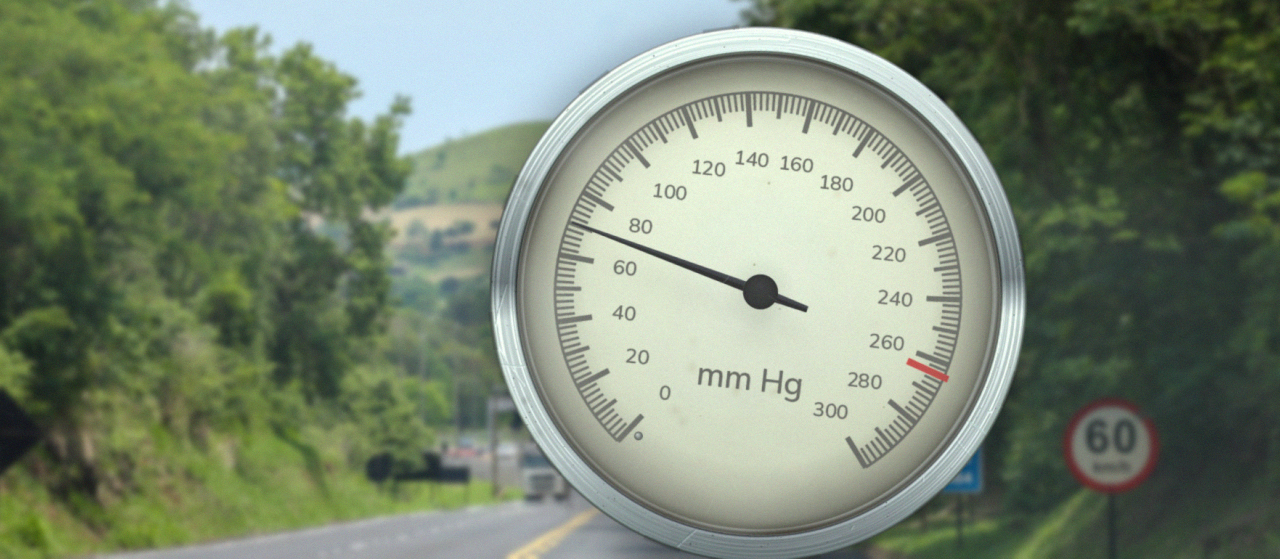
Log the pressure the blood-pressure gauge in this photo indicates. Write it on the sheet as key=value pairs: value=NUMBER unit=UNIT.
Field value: value=70 unit=mmHg
